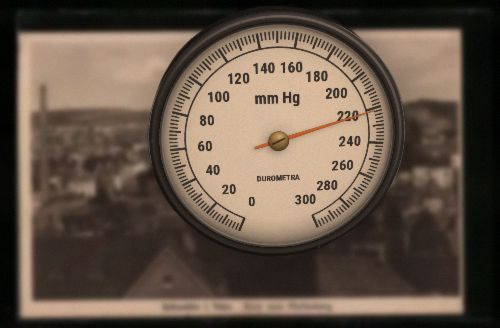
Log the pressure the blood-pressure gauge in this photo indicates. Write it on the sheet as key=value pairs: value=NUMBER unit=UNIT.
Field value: value=220 unit=mmHg
